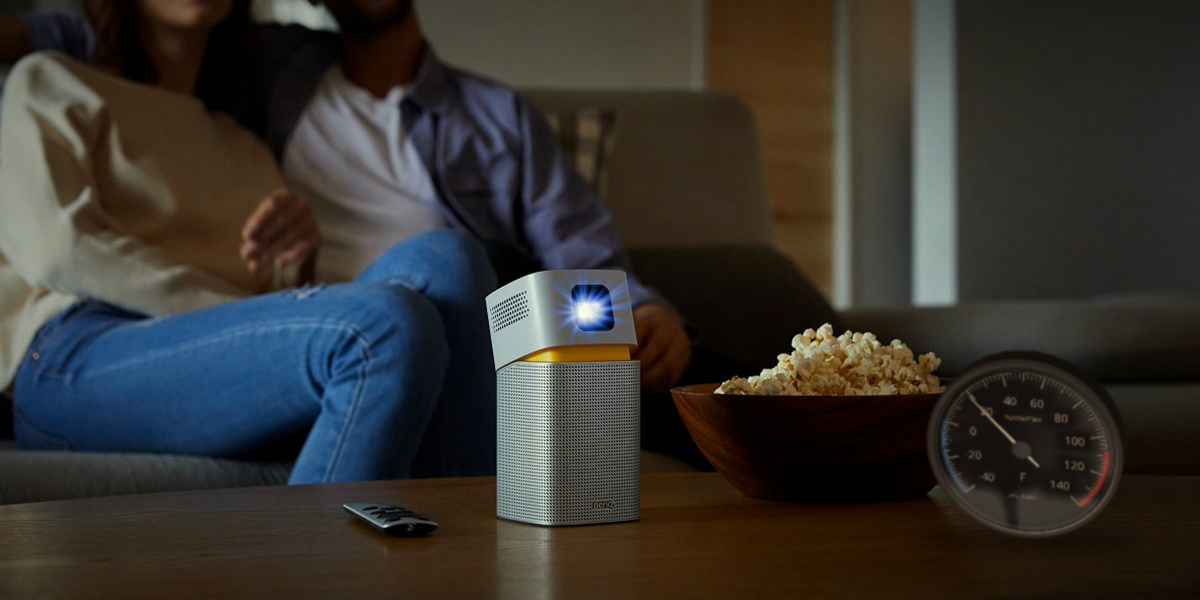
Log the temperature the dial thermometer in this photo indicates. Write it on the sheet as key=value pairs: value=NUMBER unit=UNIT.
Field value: value=20 unit=°F
